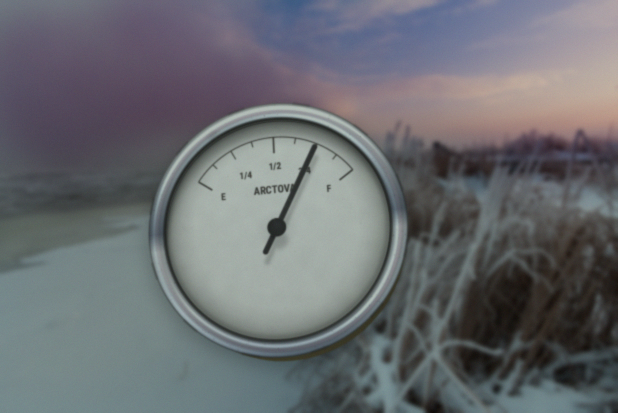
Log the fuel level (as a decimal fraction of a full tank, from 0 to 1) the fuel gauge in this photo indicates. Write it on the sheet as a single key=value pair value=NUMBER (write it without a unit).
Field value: value=0.75
